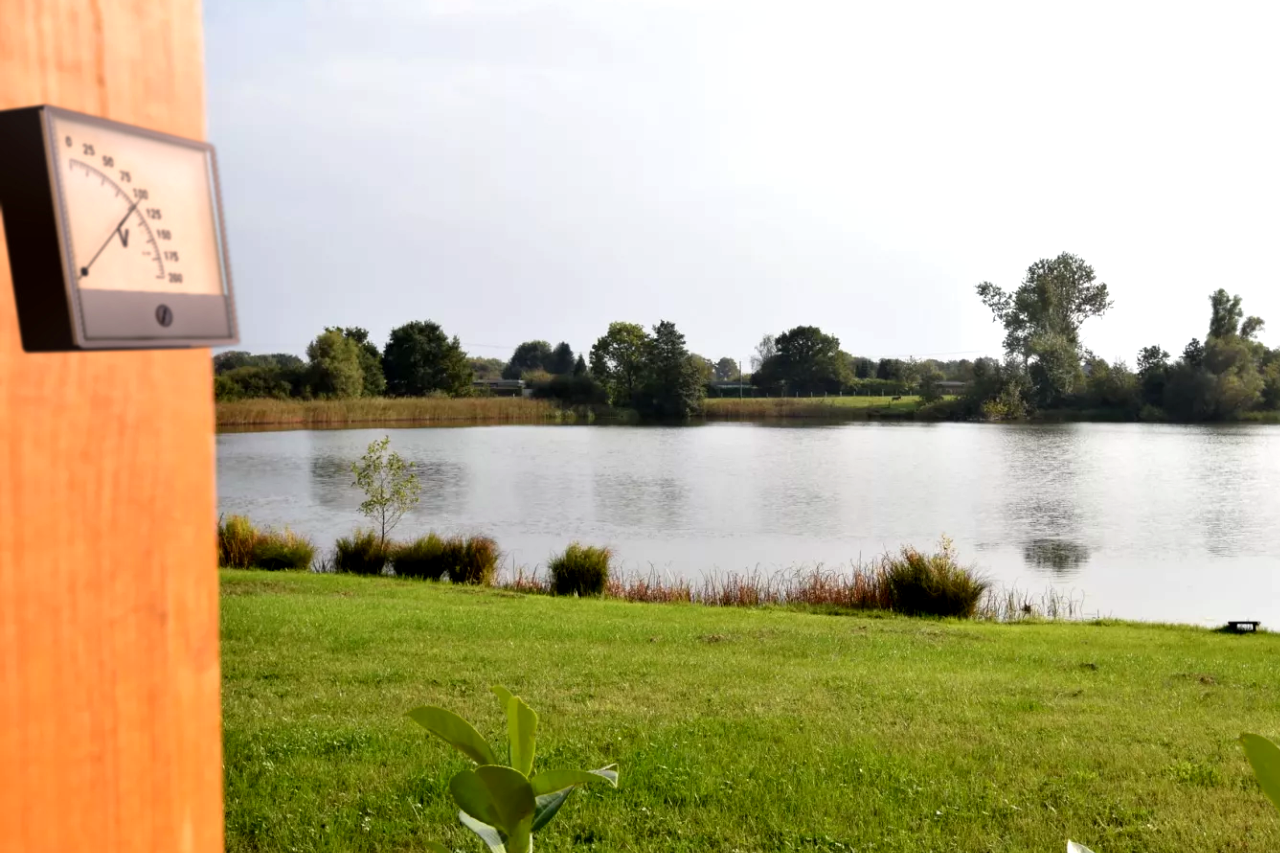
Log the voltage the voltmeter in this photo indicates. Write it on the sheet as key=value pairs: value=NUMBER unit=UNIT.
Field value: value=100 unit=V
